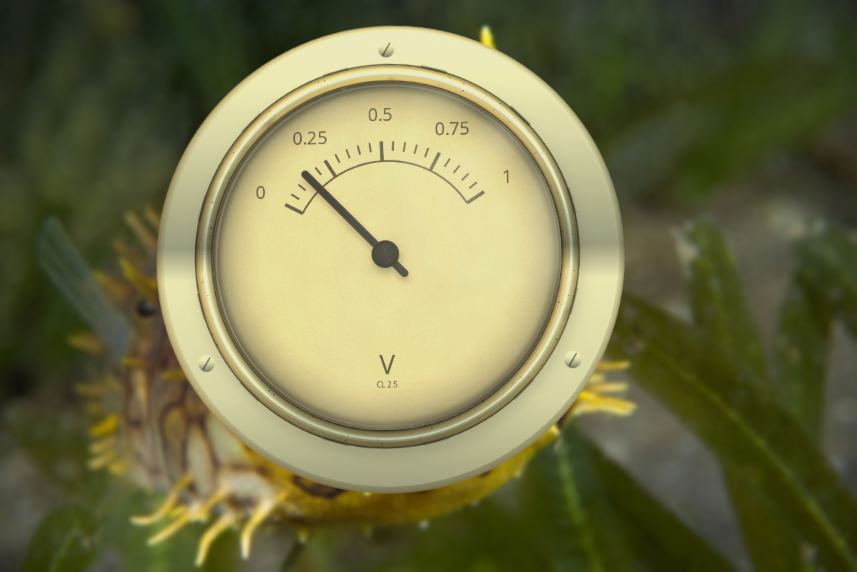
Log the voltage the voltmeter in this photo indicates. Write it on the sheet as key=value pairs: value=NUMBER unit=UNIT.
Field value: value=0.15 unit=V
